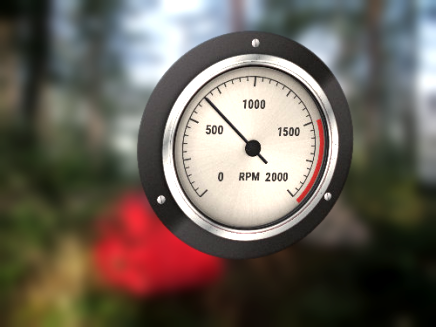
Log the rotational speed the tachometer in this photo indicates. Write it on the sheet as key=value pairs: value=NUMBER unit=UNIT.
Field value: value=650 unit=rpm
